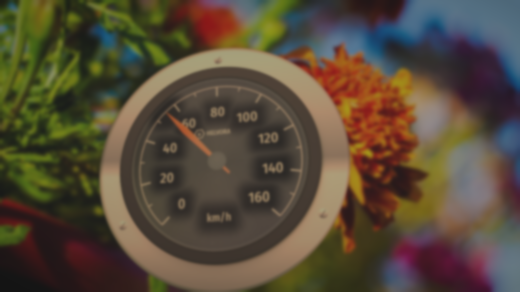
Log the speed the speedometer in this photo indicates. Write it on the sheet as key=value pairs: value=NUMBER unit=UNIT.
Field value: value=55 unit=km/h
